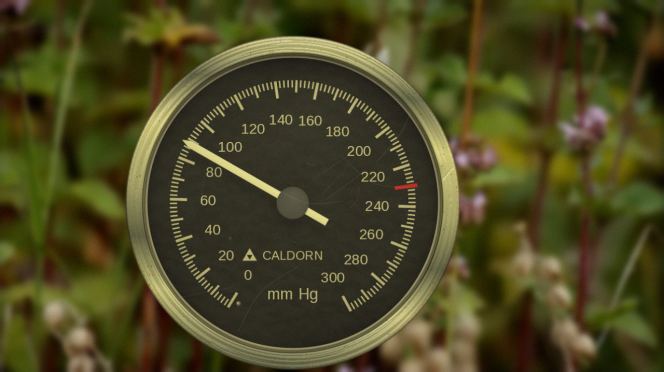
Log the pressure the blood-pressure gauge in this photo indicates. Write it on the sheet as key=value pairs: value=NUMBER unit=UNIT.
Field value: value=88 unit=mmHg
